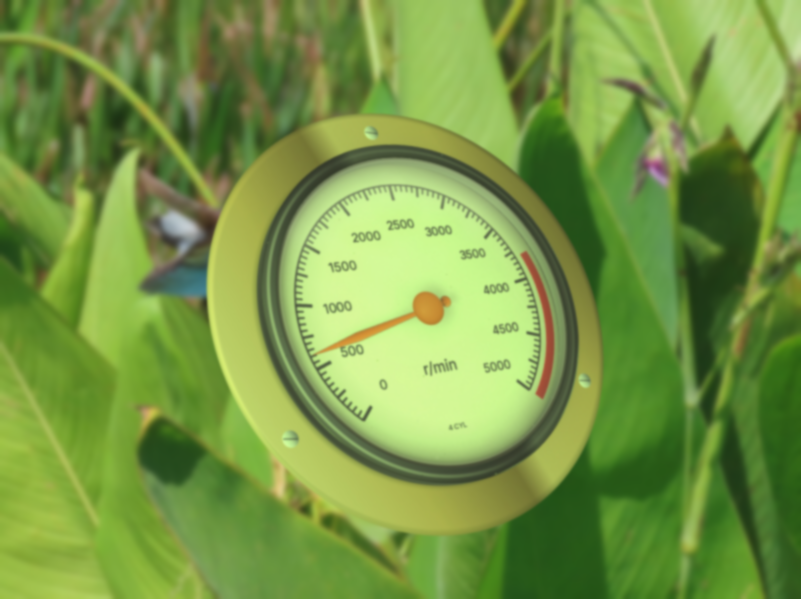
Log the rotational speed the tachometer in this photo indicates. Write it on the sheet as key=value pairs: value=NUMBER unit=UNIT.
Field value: value=600 unit=rpm
